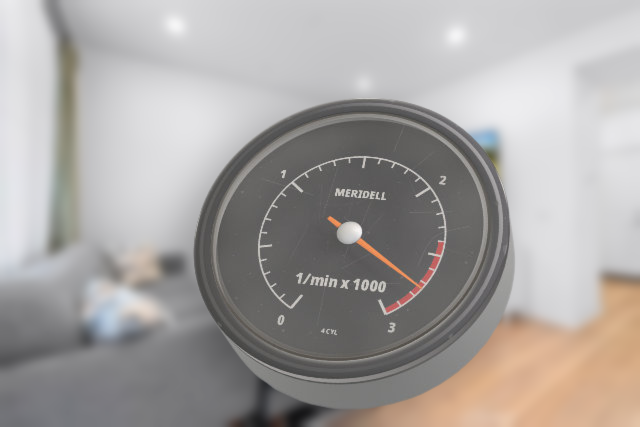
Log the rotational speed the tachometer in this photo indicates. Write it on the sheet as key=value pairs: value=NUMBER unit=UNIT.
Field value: value=2750 unit=rpm
